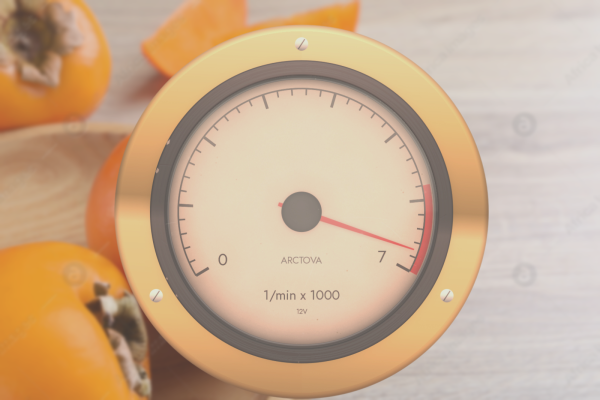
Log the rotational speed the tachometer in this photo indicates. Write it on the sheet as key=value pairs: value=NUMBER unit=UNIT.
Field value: value=6700 unit=rpm
